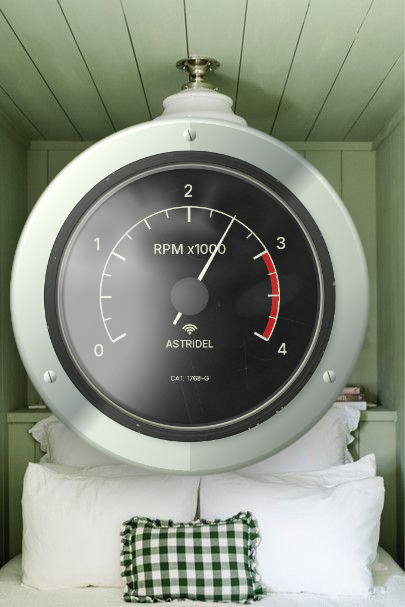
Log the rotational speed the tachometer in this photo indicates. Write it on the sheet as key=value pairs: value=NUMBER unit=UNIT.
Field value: value=2500 unit=rpm
